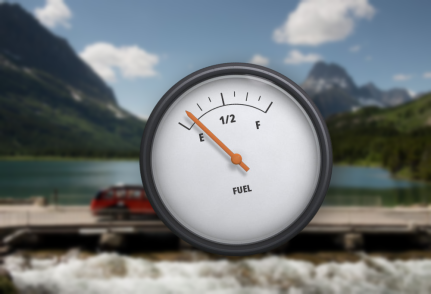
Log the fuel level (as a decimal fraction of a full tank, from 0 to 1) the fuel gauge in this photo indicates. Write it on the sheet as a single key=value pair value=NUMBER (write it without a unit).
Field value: value=0.125
